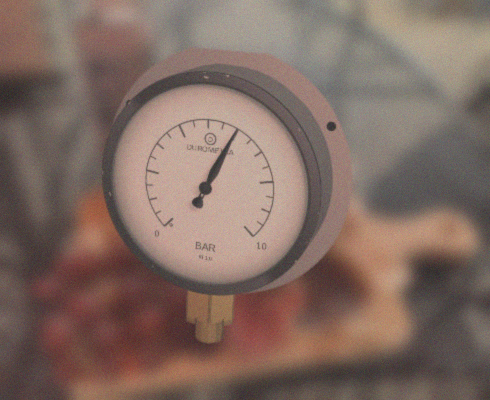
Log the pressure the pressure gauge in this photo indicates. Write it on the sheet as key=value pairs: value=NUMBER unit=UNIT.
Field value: value=6 unit=bar
